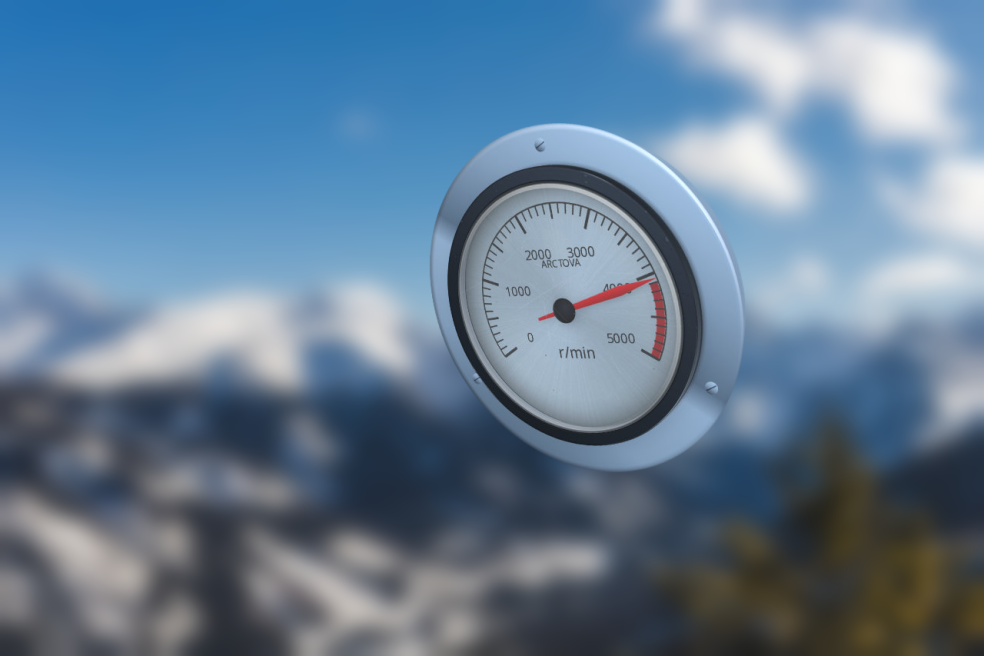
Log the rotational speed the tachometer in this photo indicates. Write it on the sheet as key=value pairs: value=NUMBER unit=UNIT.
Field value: value=4050 unit=rpm
